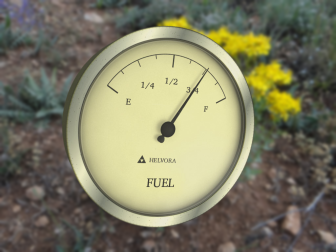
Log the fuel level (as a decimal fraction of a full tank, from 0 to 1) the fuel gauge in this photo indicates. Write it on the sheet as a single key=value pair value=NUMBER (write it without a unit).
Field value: value=0.75
